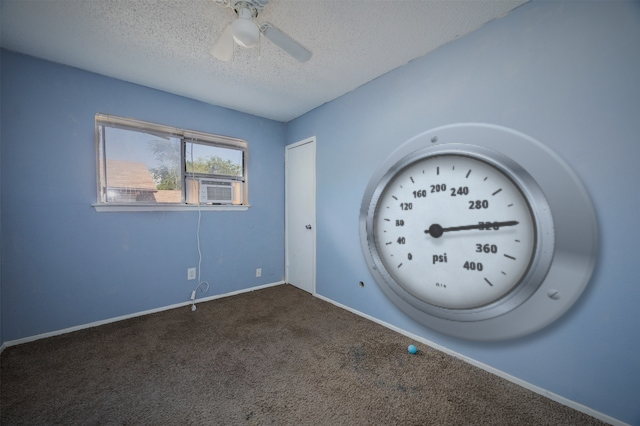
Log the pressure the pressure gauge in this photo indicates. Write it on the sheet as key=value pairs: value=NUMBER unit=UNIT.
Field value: value=320 unit=psi
